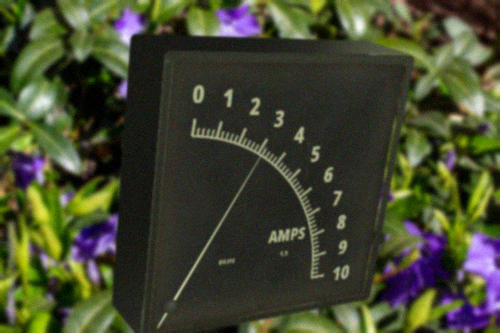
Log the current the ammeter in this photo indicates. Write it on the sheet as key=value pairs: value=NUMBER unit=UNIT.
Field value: value=3 unit=A
